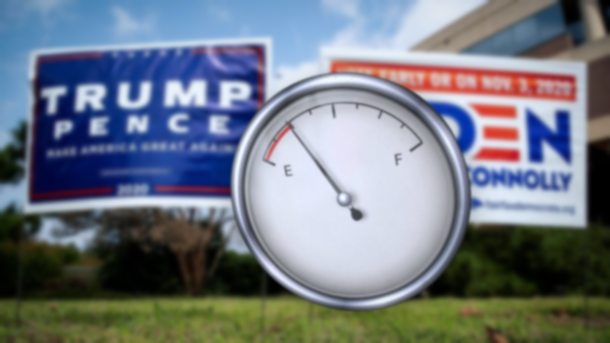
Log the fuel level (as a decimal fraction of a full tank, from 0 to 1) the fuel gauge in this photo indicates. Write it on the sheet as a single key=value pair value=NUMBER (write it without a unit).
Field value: value=0.25
